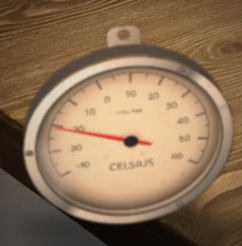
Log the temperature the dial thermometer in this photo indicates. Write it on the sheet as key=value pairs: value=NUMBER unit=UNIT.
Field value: value=-20 unit=°C
